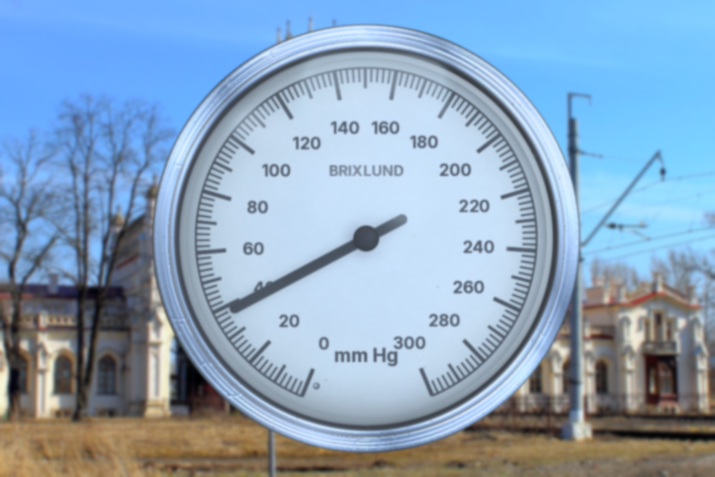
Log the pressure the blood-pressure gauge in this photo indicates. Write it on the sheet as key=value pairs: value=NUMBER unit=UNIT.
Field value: value=38 unit=mmHg
